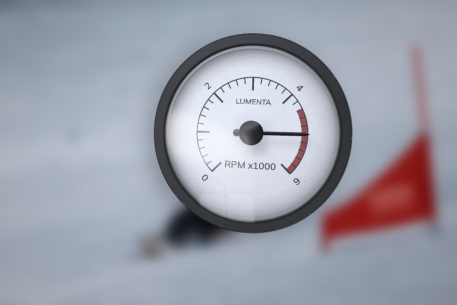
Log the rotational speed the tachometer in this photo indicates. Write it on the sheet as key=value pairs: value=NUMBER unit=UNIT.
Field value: value=5000 unit=rpm
